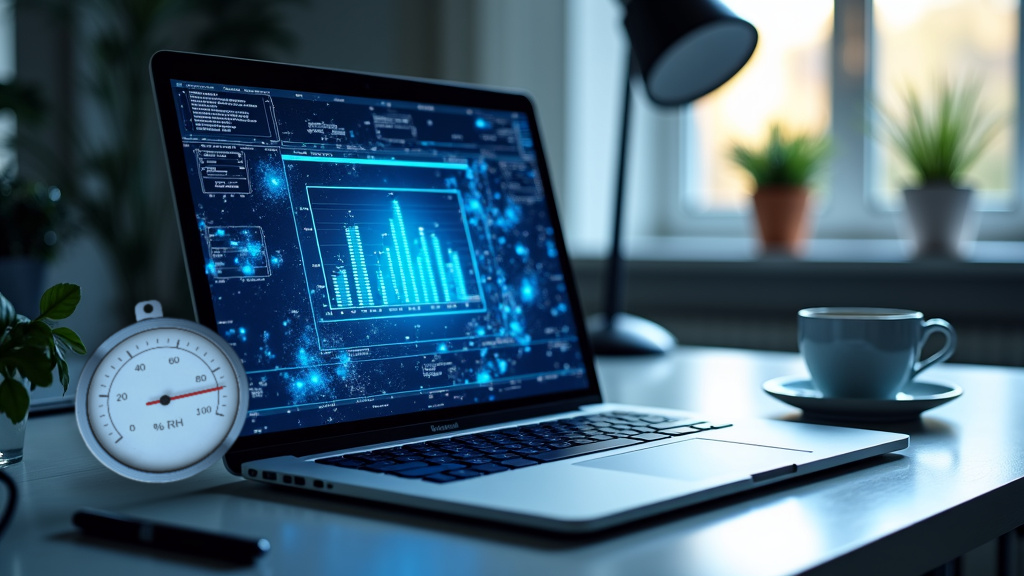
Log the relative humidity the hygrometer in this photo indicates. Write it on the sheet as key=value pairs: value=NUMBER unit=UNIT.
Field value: value=88 unit=%
